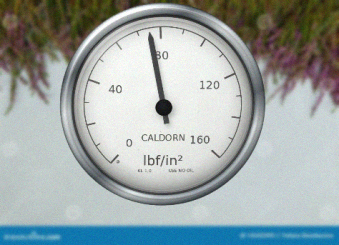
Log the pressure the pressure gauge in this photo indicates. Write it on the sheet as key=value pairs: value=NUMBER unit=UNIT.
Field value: value=75 unit=psi
